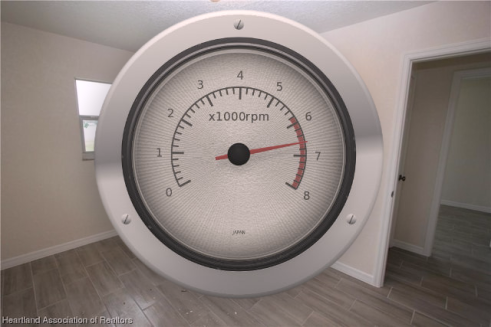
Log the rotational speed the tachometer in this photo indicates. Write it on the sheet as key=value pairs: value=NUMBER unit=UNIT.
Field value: value=6600 unit=rpm
